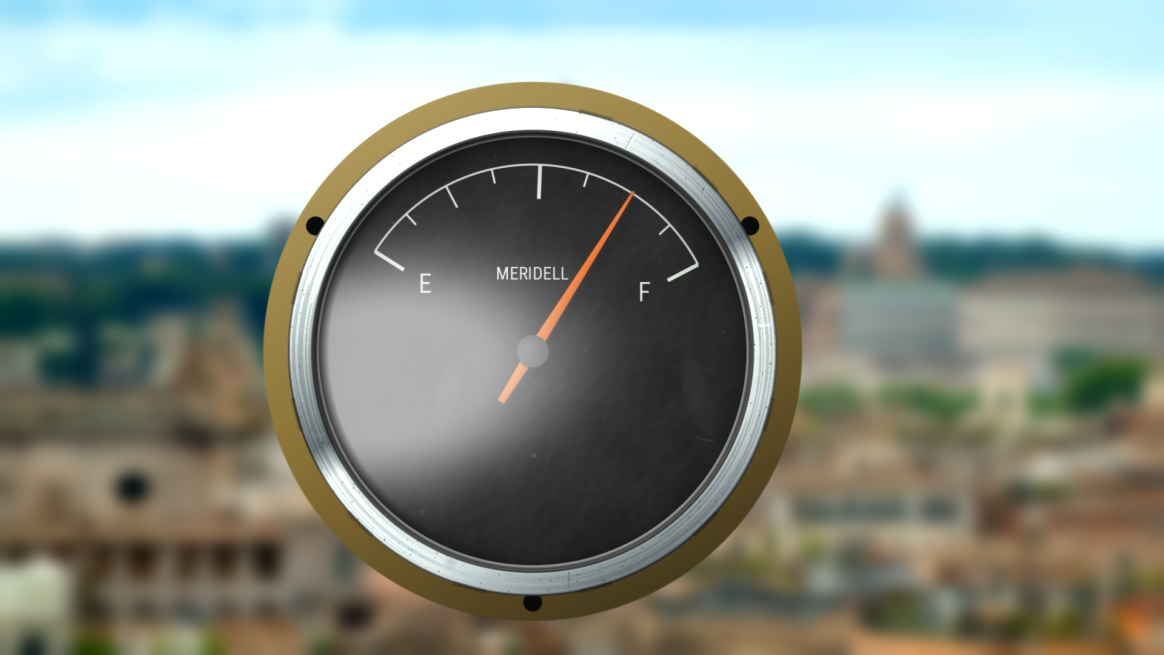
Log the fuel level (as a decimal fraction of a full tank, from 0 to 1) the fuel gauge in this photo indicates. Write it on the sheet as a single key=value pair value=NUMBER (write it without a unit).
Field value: value=0.75
